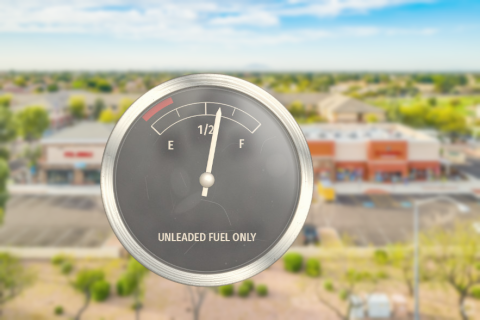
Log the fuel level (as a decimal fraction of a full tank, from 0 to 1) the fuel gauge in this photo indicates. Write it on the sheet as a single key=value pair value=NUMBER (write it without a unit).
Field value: value=0.625
